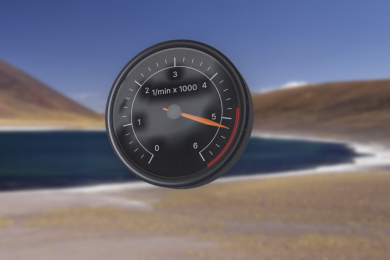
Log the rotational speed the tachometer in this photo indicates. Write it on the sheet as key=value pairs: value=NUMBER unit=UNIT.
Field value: value=5200 unit=rpm
